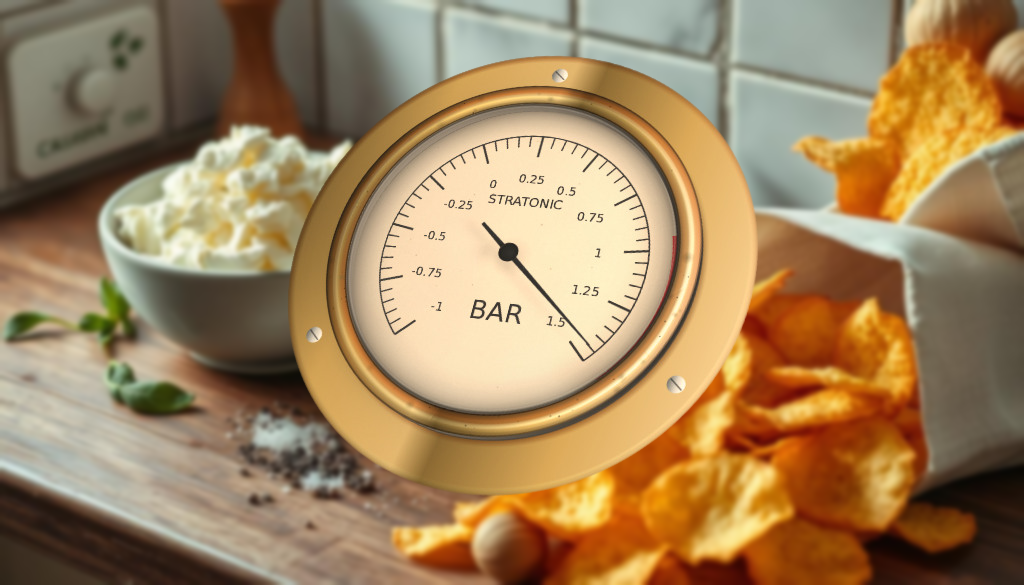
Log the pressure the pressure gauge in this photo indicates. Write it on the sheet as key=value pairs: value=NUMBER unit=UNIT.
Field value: value=1.45 unit=bar
